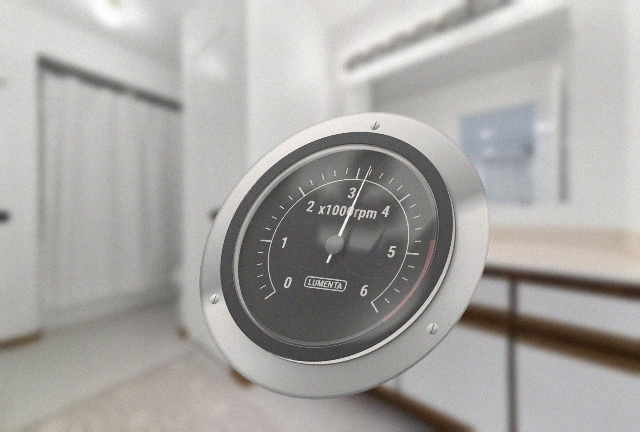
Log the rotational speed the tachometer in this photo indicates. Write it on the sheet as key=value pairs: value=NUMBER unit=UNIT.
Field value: value=3200 unit=rpm
